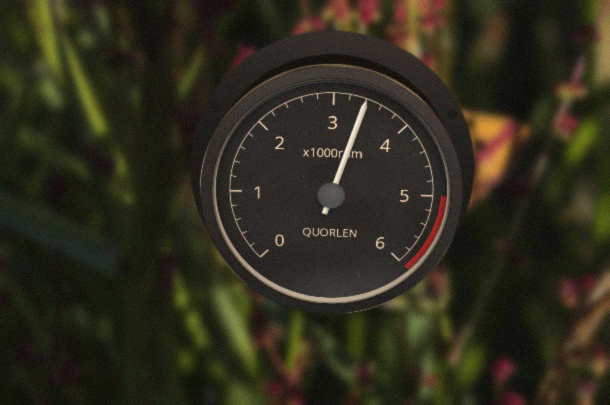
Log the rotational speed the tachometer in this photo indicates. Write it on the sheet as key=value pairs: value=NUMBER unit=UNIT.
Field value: value=3400 unit=rpm
